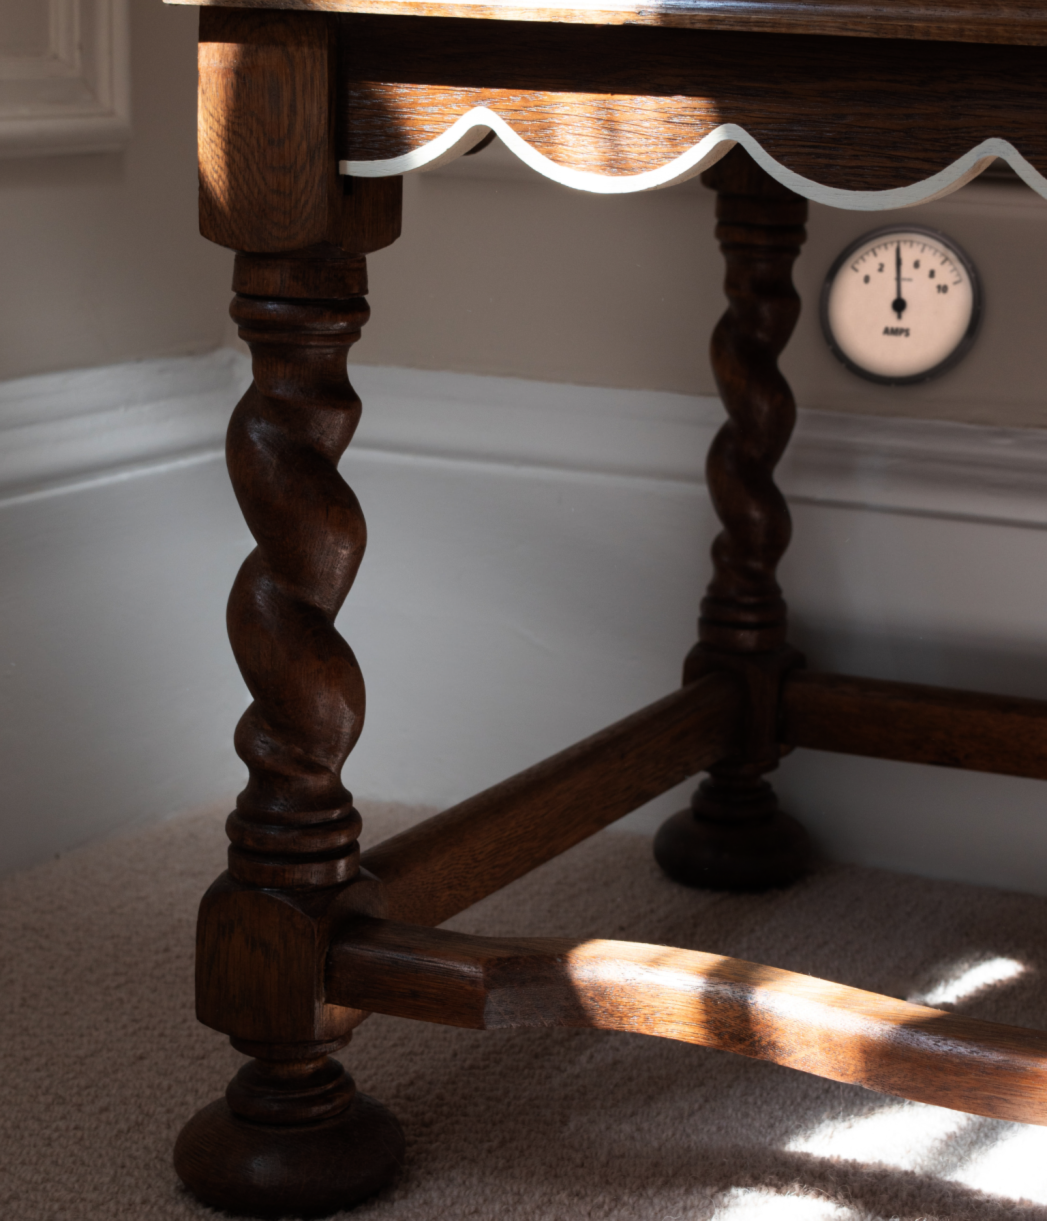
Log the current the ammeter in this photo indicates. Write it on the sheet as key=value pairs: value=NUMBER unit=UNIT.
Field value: value=4 unit=A
